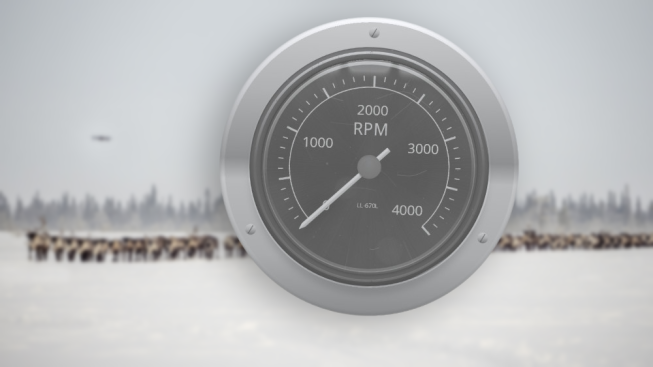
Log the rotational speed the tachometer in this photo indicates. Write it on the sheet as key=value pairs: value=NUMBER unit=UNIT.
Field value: value=0 unit=rpm
